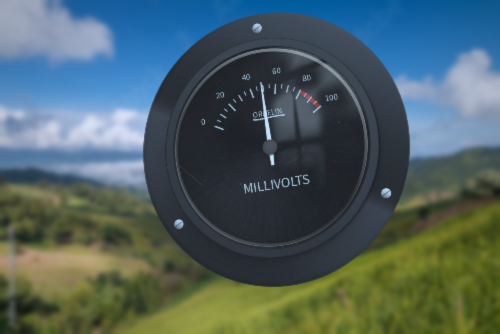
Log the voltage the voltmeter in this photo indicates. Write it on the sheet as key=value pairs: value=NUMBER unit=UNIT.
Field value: value=50 unit=mV
